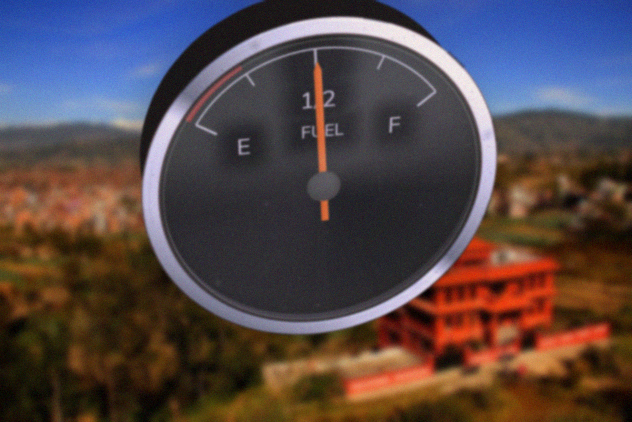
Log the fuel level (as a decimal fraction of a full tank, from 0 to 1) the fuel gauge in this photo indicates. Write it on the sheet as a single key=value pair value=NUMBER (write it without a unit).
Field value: value=0.5
